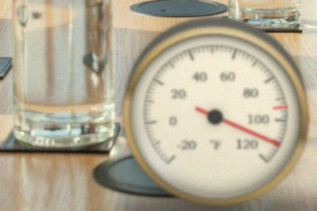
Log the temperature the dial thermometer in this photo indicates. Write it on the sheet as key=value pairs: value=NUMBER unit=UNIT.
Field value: value=110 unit=°F
